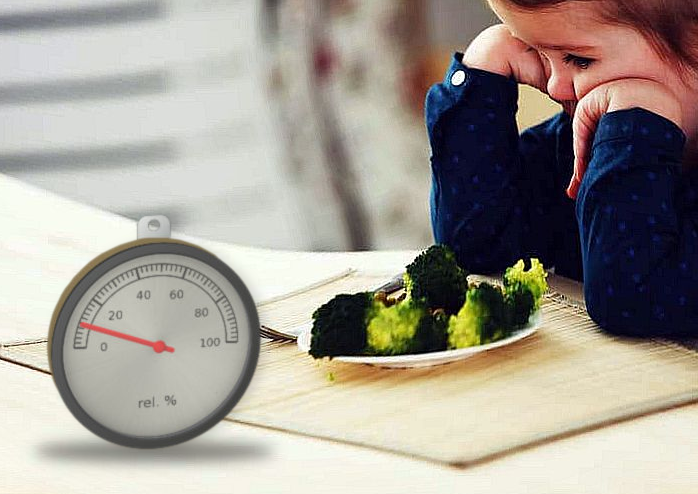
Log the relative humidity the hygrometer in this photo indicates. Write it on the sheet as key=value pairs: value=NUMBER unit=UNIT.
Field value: value=10 unit=%
